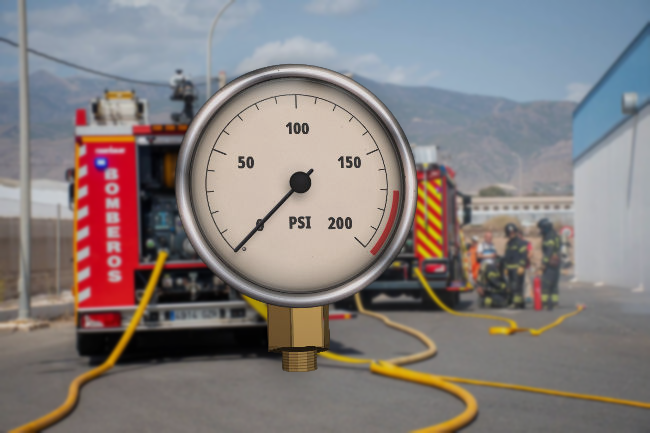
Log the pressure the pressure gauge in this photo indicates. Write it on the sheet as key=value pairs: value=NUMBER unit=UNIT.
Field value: value=0 unit=psi
